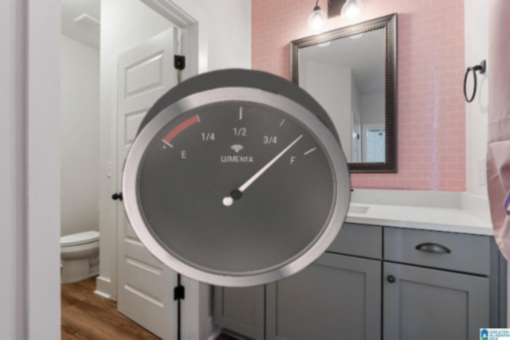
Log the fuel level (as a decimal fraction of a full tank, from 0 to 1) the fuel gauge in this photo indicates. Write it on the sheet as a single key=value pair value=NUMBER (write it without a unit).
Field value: value=0.875
